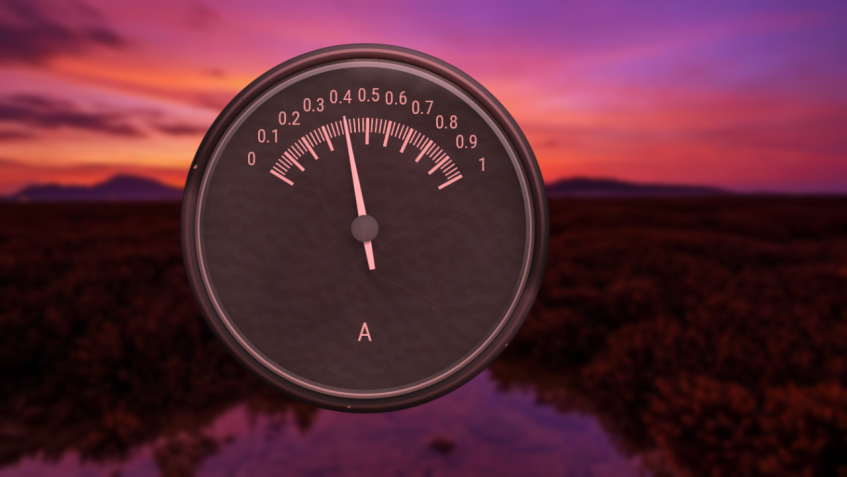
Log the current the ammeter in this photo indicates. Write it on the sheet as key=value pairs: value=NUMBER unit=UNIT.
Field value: value=0.4 unit=A
